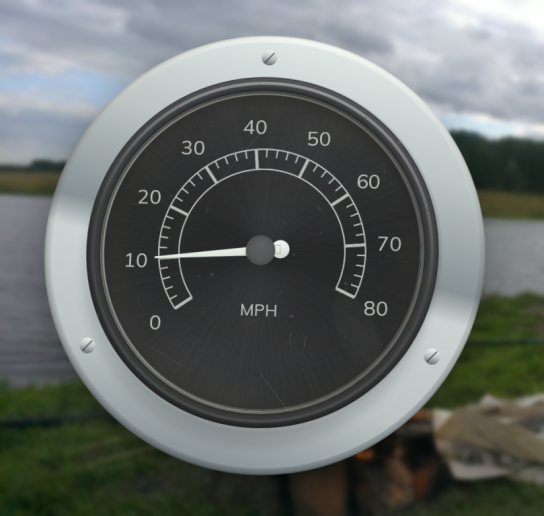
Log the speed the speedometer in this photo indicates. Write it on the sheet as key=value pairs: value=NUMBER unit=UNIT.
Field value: value=10 unit=mph
